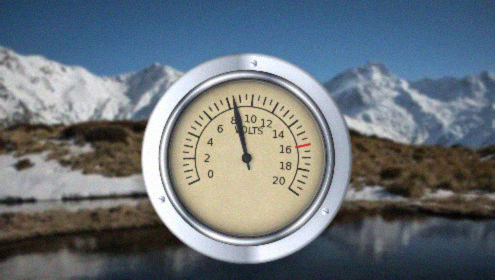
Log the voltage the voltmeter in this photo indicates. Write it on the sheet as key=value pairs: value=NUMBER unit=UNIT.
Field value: value=8.5 unit=V
